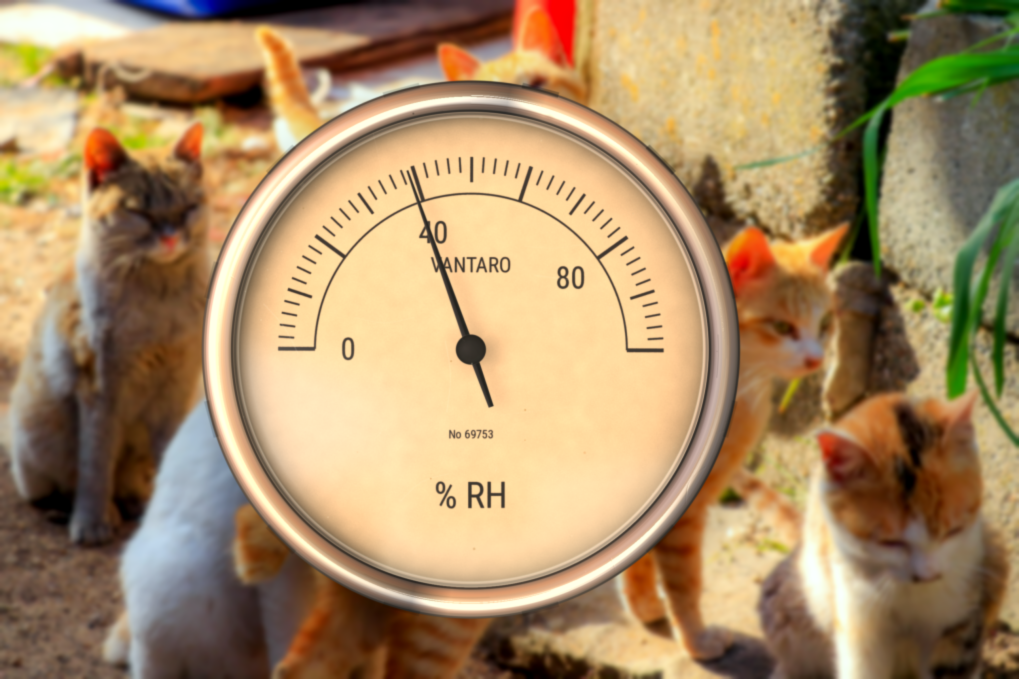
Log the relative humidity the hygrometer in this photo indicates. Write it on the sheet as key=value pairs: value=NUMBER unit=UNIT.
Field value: value=39 unit=%
